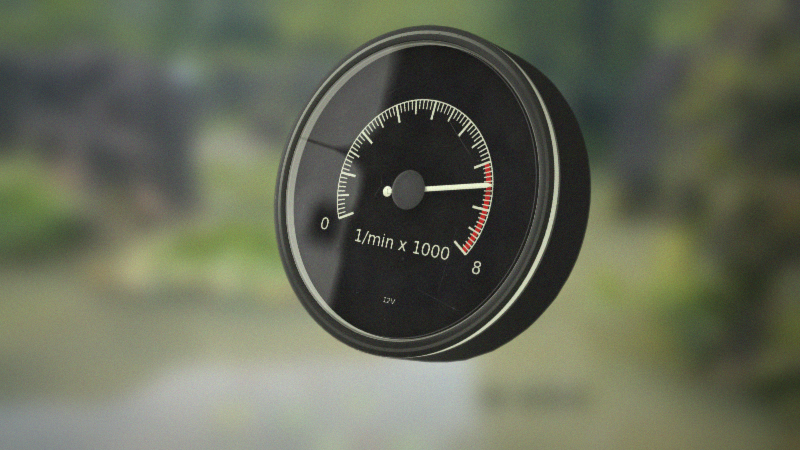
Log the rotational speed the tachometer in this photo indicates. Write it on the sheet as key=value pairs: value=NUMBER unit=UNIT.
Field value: value=6500 unit=rpm
